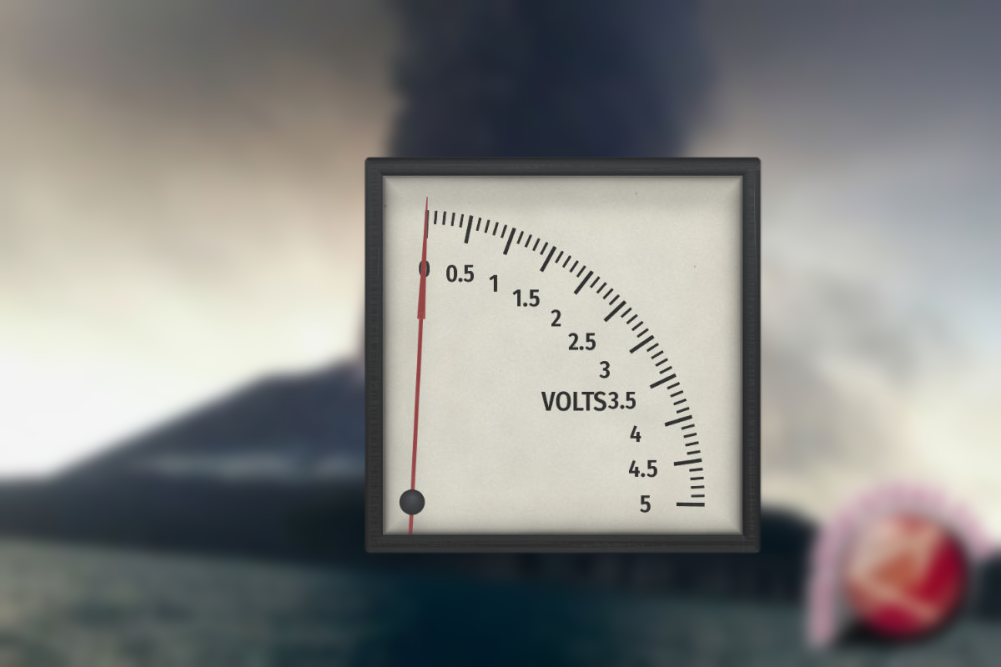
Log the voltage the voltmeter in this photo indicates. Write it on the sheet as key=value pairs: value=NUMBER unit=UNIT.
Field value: value=0 unit=V
